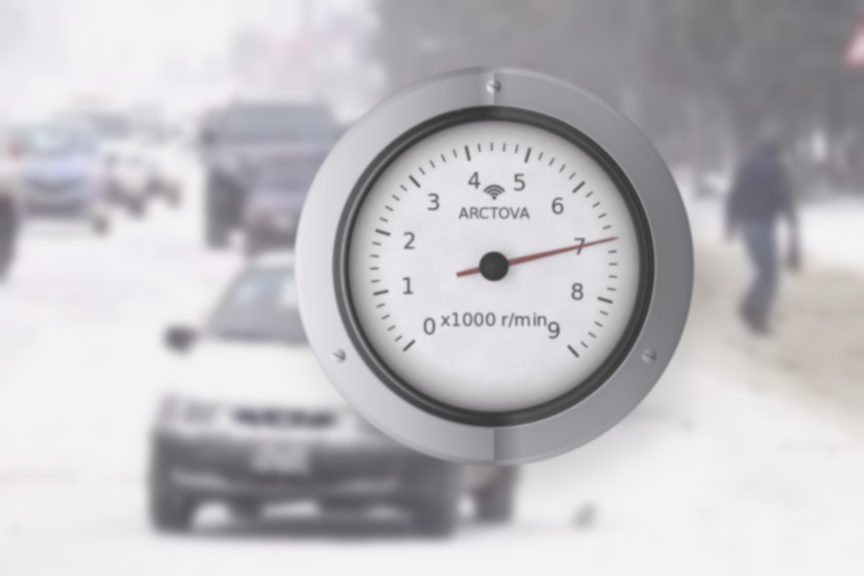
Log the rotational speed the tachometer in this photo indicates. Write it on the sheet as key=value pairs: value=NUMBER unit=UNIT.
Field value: value=7000 unit=rpm
